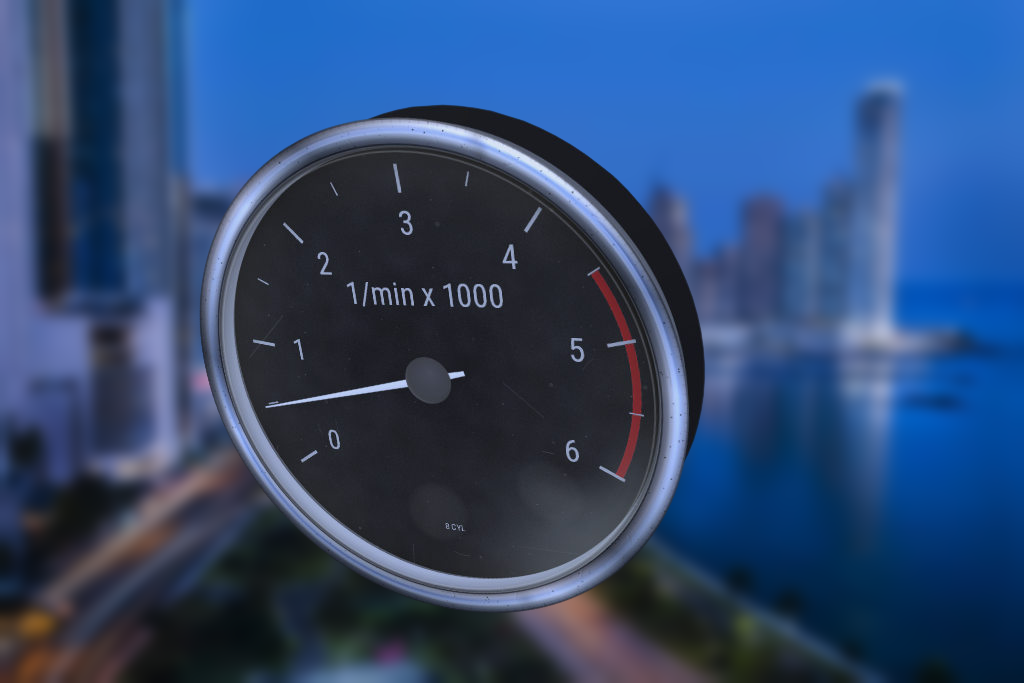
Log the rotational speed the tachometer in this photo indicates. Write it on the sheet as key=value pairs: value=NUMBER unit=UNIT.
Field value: value=500 unit=rpm
